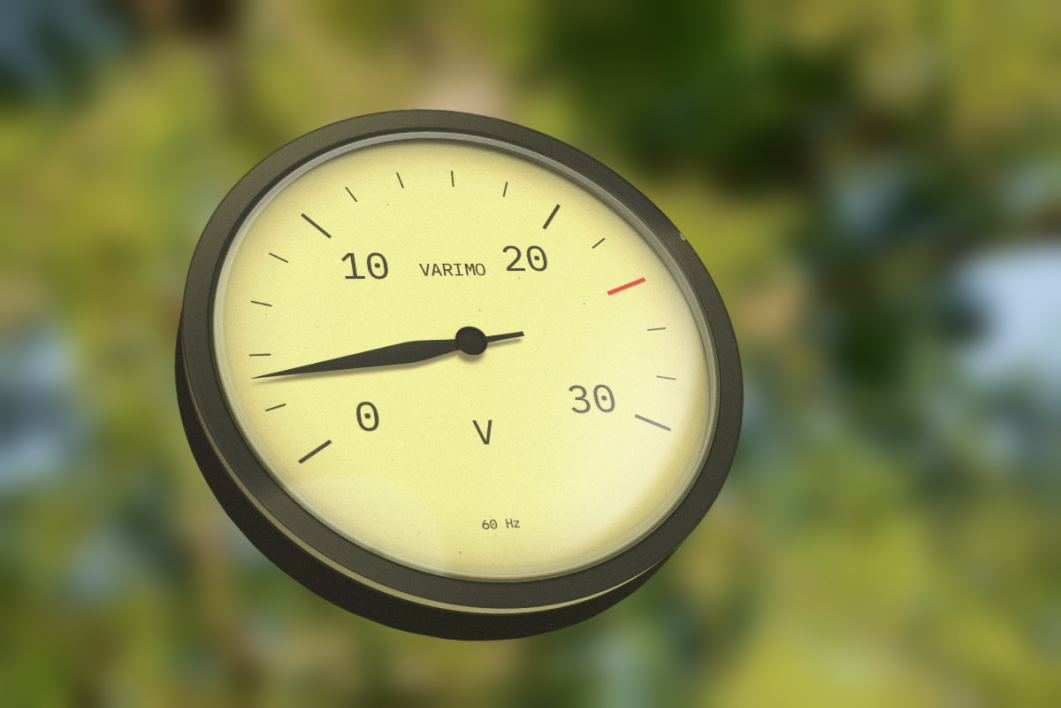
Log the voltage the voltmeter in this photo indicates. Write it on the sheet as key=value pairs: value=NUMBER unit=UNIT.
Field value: value=3 unit=V
